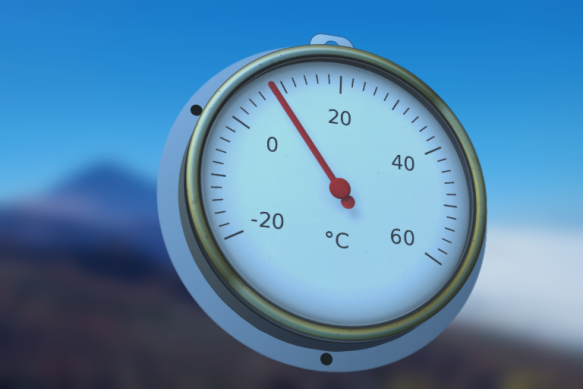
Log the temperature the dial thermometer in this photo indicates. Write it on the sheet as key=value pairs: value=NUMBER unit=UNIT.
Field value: value=8 unit=°C
